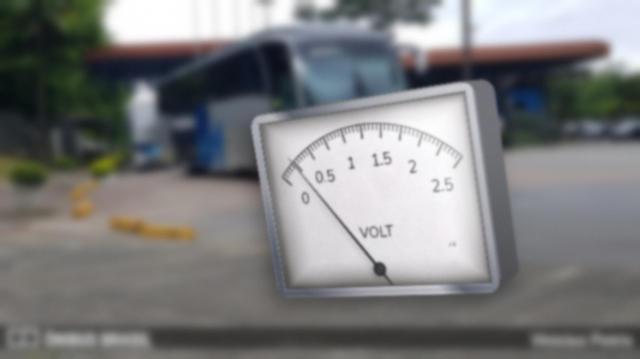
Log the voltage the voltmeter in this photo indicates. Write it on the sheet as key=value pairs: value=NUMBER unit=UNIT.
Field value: value=0.25 unit=V
